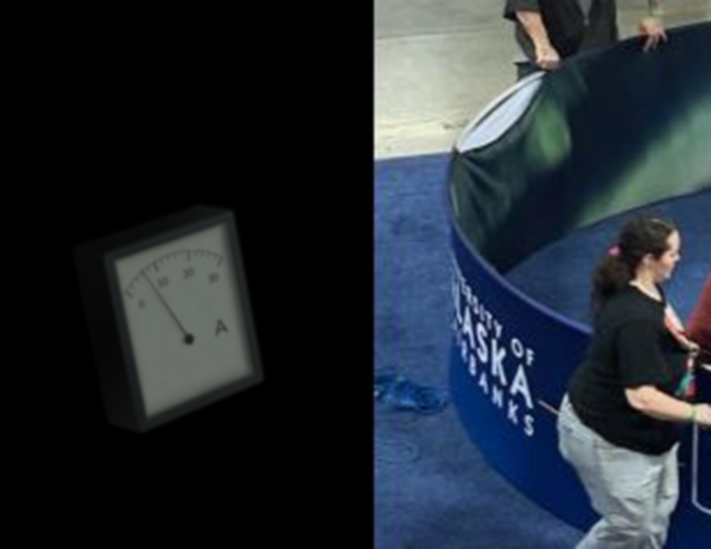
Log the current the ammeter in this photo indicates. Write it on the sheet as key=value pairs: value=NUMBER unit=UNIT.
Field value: value=6 unit=A
